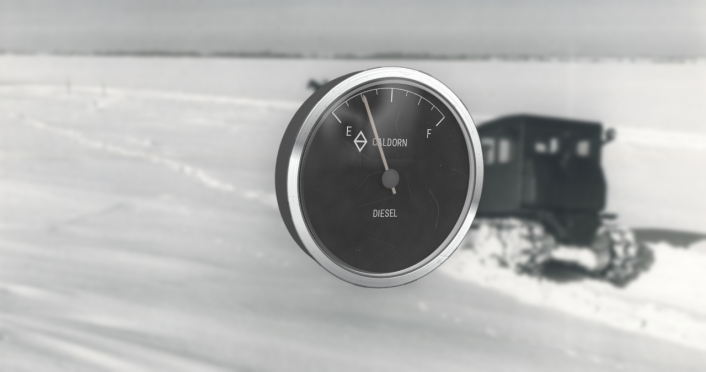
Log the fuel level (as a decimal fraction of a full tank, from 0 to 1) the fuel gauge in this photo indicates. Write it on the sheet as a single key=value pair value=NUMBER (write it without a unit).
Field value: value=0.25
